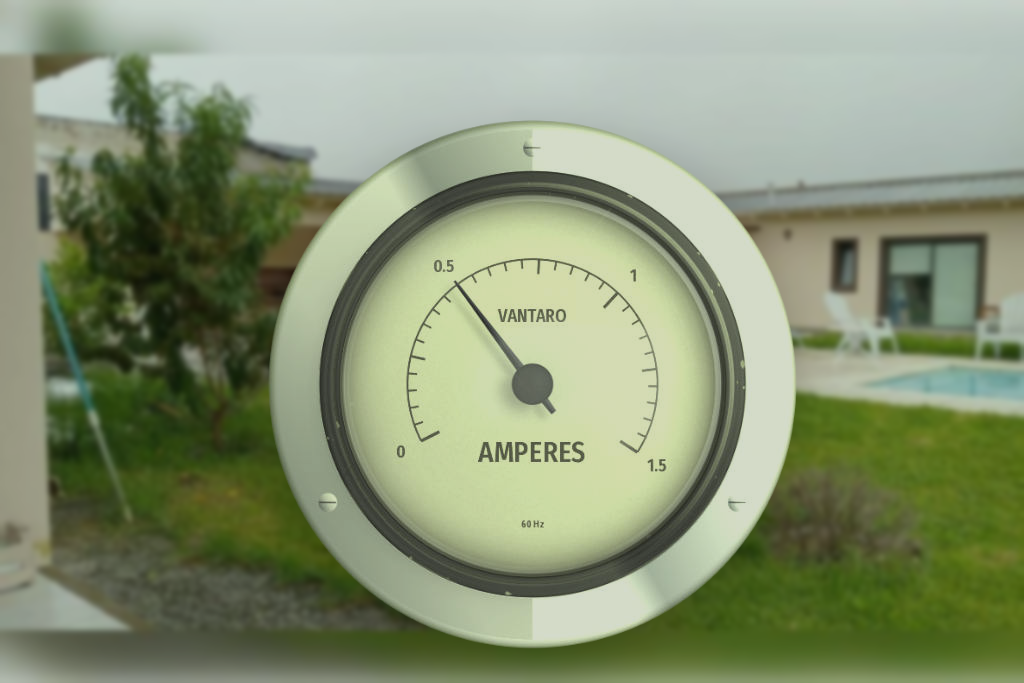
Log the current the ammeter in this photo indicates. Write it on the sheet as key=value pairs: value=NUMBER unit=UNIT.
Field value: value=0.5 unit=A
